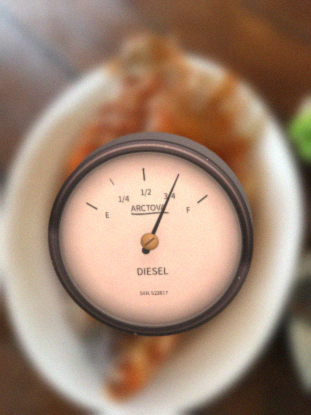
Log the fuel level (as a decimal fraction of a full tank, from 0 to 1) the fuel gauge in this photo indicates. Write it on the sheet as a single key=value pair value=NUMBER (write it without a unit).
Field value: value=0.75
